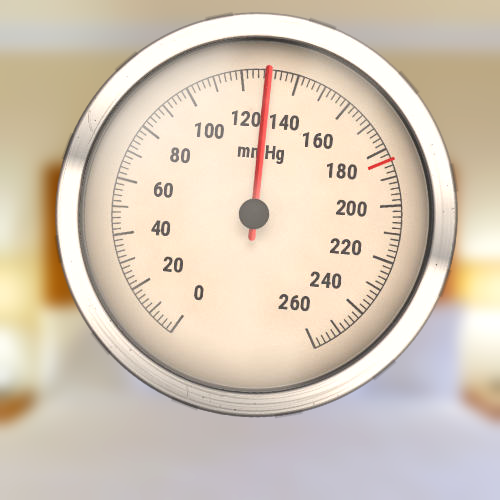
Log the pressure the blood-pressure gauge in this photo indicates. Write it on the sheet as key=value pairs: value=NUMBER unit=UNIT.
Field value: value=130 unit=mmHg
